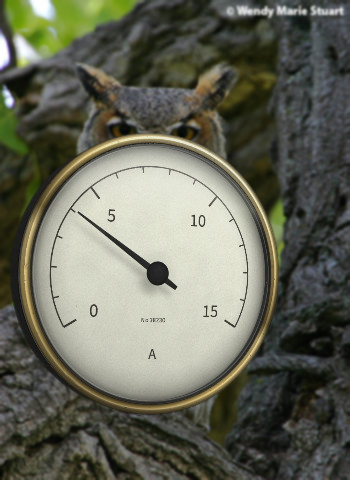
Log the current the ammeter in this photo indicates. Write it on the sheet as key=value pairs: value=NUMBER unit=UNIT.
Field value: value=4 unit=A
